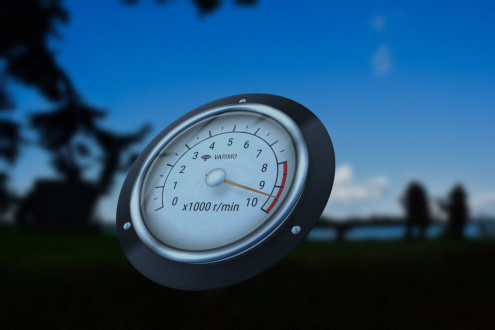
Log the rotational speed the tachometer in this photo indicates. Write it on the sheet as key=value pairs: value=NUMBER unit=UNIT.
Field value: value=9500 unit=rpm
